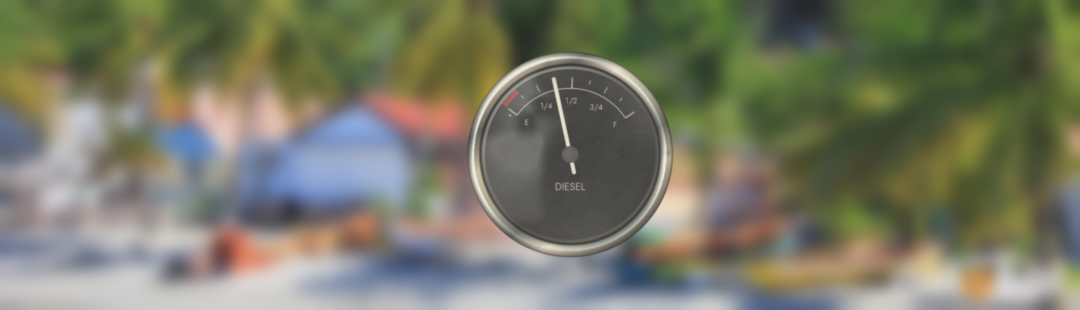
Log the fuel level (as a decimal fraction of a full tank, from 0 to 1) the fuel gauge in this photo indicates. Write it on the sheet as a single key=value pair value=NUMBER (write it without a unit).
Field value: value=0.375
